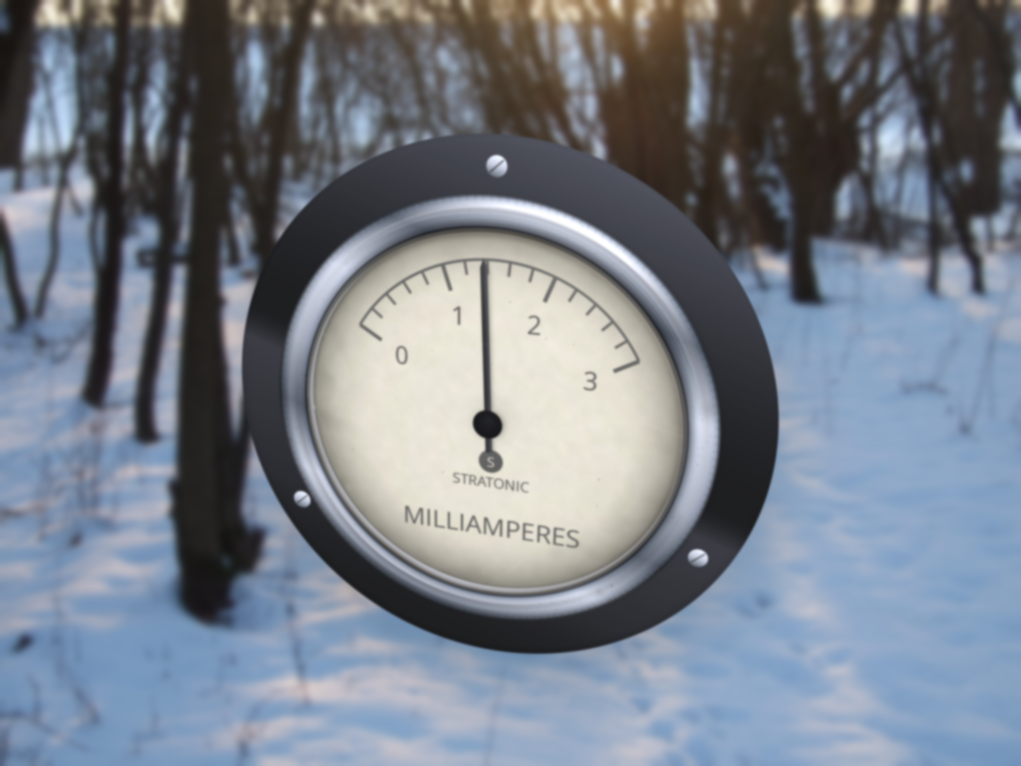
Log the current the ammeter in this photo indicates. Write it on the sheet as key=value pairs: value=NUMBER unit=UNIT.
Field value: value=1.4 unit=mA
